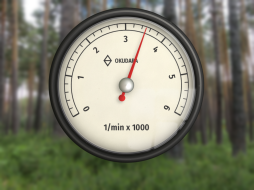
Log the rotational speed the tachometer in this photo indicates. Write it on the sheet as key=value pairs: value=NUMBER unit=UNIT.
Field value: value=3500 unit=rpm
